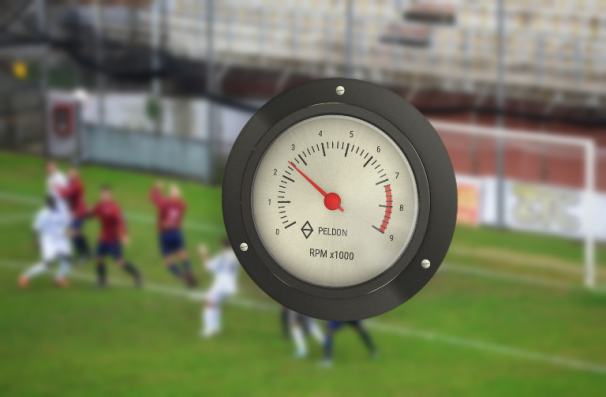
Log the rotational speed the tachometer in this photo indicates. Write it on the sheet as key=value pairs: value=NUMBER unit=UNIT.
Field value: value=2600 unit=rpm
